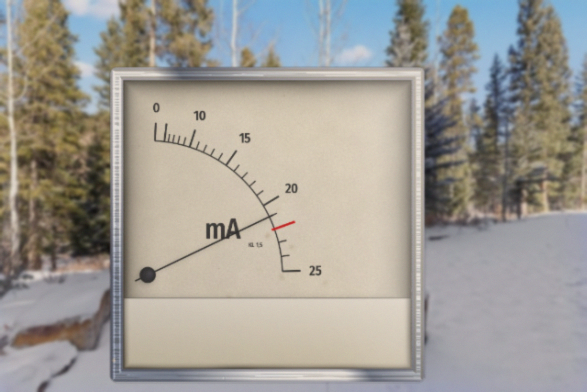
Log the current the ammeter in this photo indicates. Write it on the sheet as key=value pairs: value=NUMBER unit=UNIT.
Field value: value=21 unit=mA
